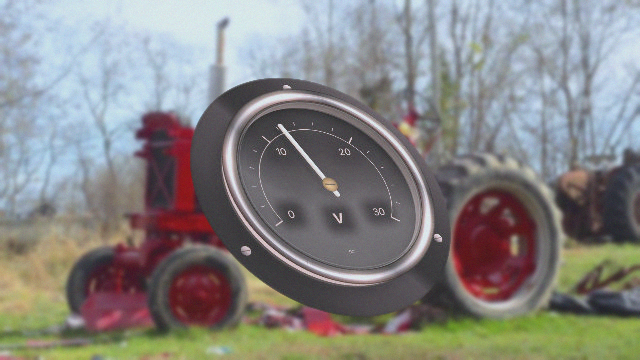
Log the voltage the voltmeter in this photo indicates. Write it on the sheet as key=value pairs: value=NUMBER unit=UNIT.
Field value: value=12 unit=V
